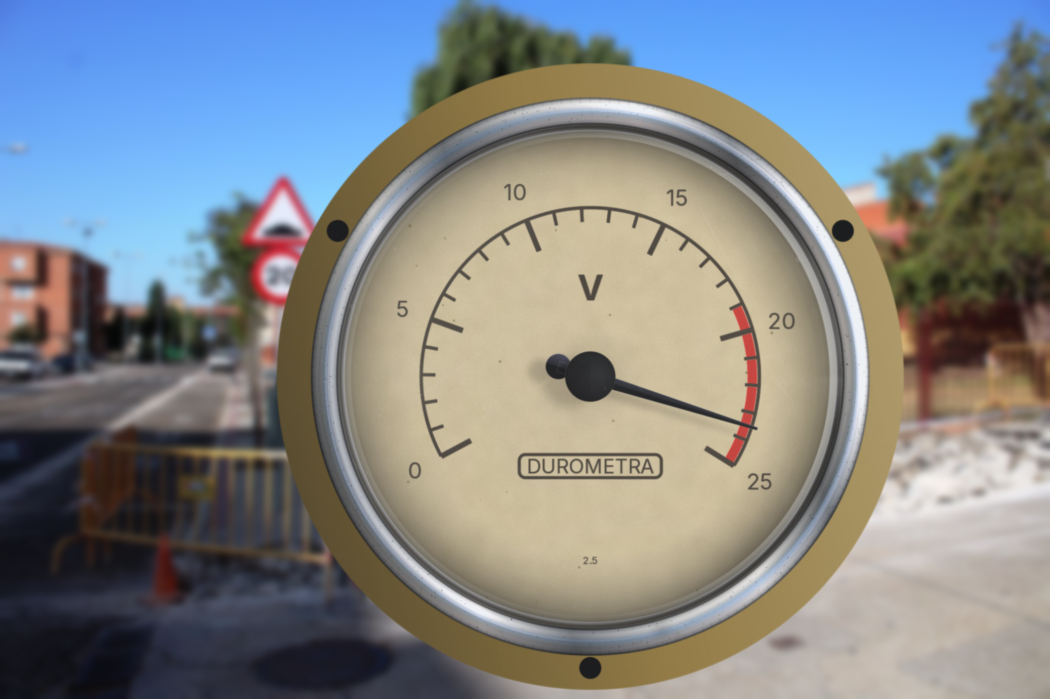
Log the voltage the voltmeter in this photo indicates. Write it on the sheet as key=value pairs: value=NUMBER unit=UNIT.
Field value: value=23.5 unit=V
